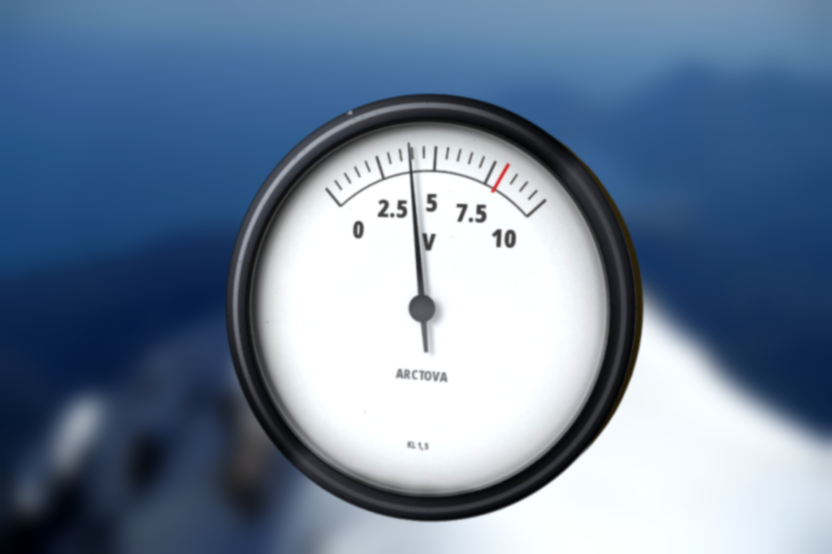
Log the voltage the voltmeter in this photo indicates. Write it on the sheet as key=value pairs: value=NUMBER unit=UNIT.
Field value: value=4 unit=V
